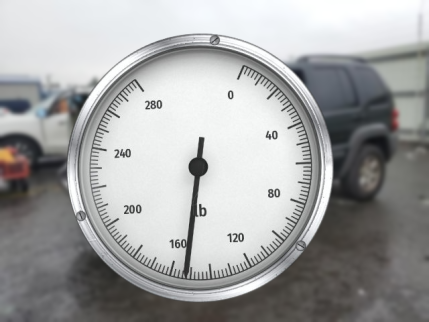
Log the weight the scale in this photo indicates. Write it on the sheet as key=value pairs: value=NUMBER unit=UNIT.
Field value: value=152 unit=lb
